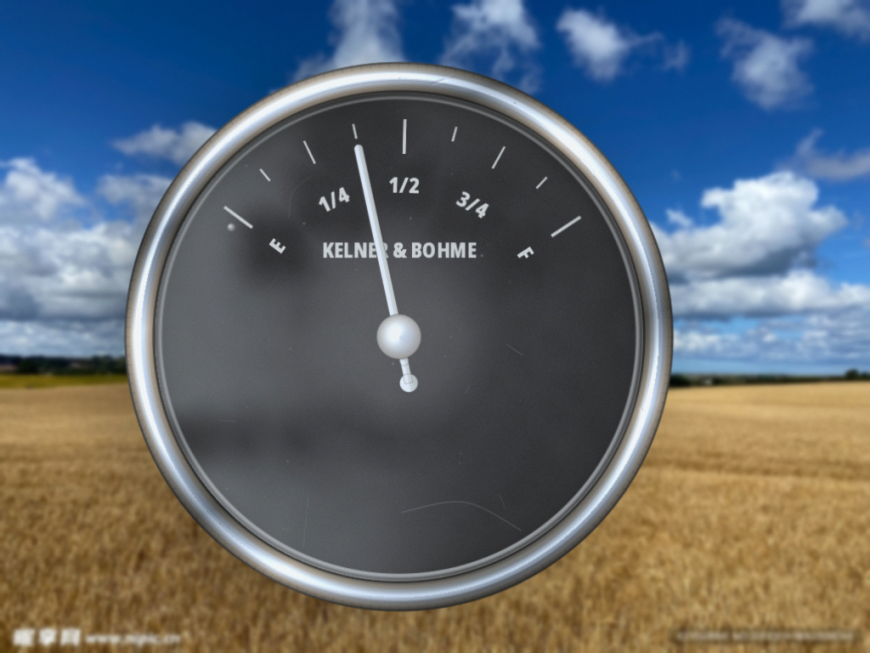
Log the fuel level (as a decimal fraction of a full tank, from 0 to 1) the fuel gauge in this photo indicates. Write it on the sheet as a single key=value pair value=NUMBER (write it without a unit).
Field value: value=0.375
